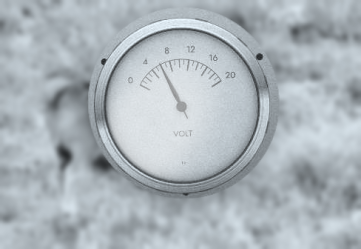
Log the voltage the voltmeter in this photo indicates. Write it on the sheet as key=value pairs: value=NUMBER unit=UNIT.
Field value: value=6 unit=V
